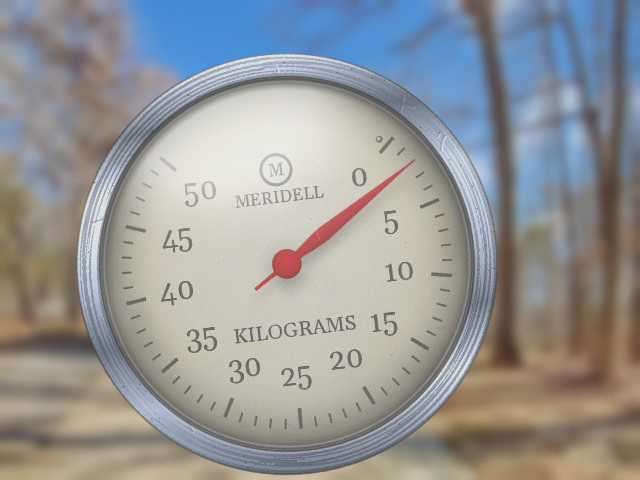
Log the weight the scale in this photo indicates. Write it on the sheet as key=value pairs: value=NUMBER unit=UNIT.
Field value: value=2 unit=kg
